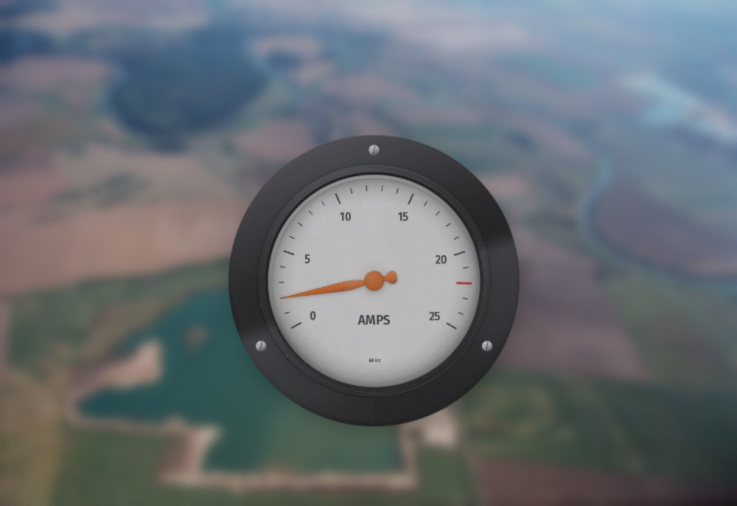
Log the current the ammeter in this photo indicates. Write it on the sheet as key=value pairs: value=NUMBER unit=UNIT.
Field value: value=2 unit=A
